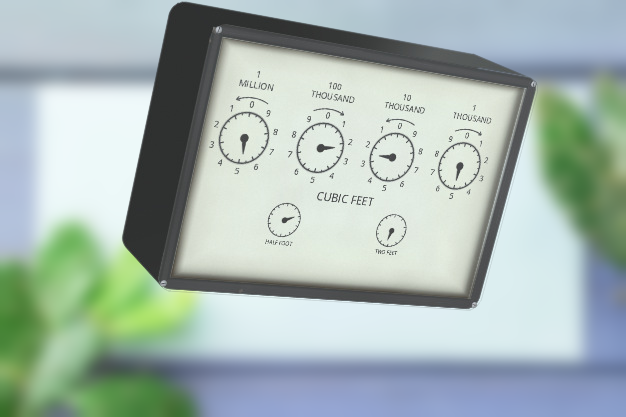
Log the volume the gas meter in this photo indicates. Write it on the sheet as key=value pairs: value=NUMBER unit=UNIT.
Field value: value=522500 unit=ft³
